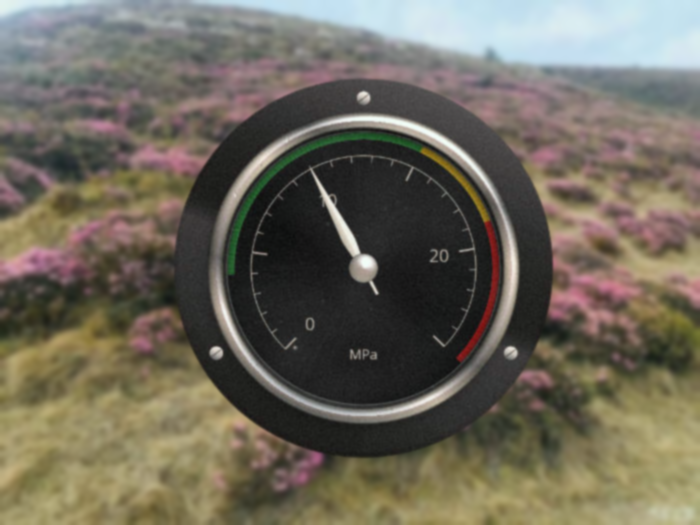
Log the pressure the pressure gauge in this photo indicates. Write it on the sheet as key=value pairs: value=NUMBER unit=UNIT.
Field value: value=10 unit=MPa
